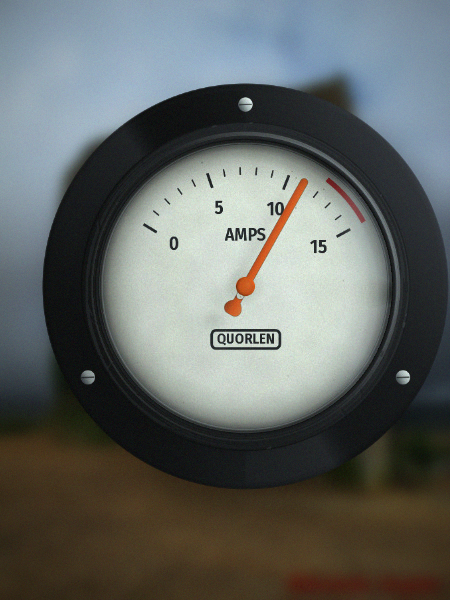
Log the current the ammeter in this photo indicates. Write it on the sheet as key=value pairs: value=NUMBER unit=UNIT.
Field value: value=11 unit=A
